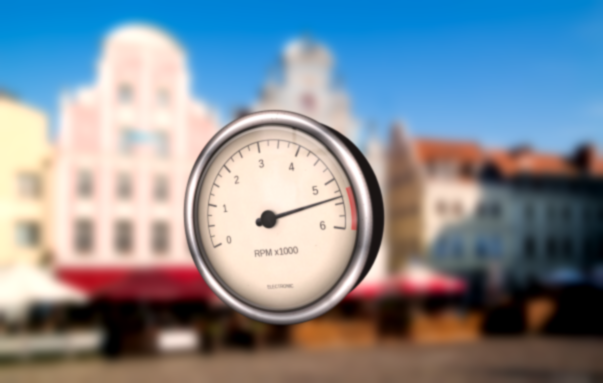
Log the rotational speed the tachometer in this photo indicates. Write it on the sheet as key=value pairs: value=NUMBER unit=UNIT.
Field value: value=5375 unit=rpm
